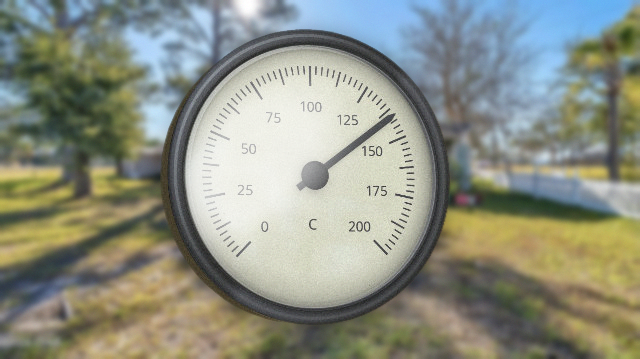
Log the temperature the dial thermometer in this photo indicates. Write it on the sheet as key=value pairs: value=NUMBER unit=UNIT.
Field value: value=140 unit=°C
